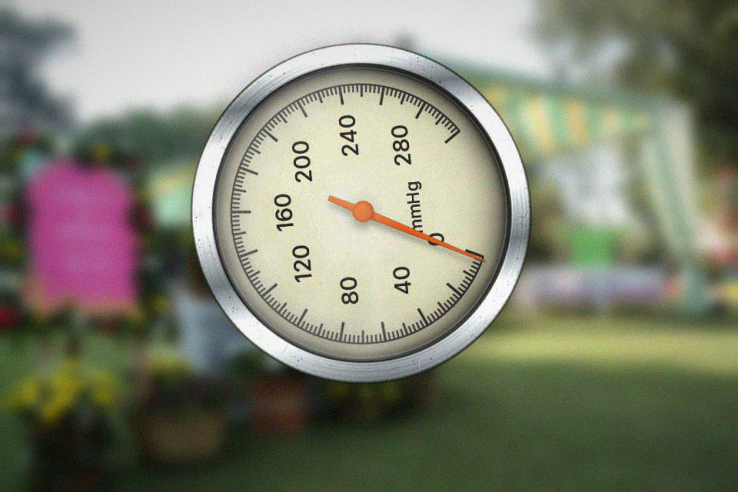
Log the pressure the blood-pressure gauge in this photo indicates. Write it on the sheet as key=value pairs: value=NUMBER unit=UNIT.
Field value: value=2 unit=mmHg
